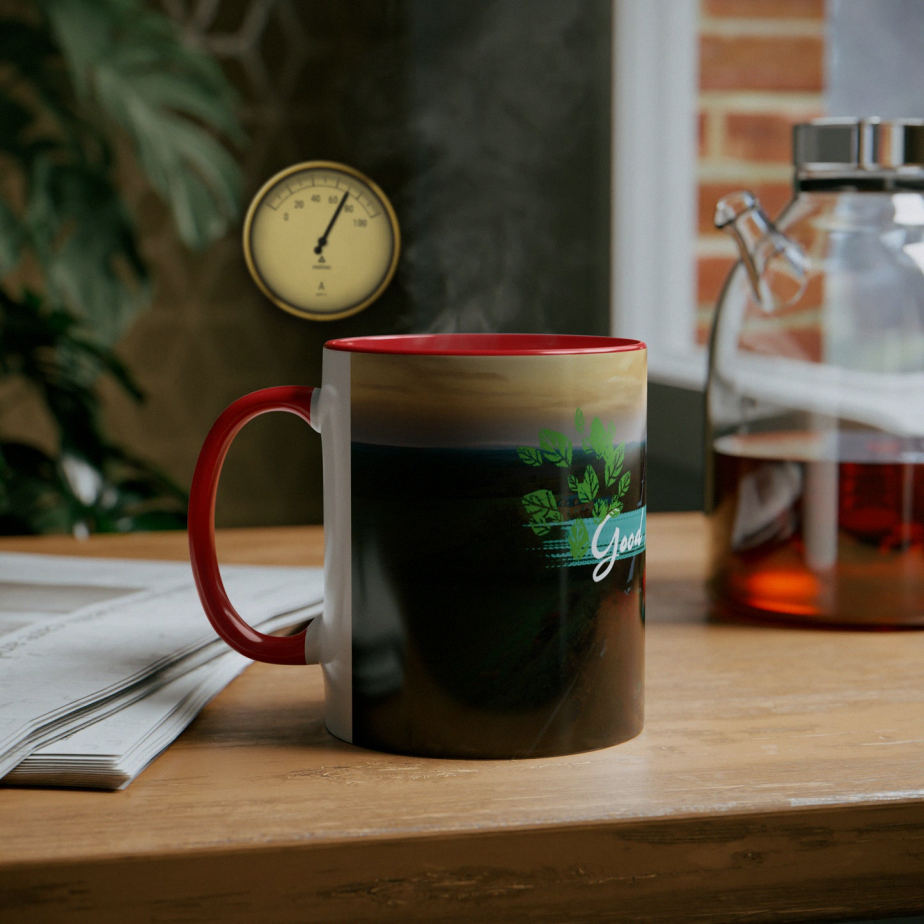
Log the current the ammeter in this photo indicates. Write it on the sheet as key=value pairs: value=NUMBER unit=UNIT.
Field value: value=70 unit=A
